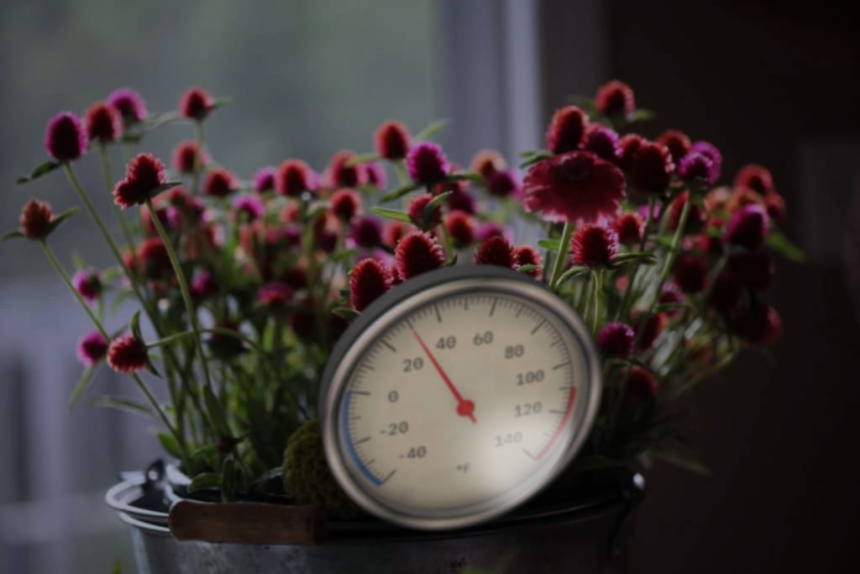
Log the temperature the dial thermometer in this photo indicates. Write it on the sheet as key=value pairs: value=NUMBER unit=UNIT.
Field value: value=30 unit=°F
